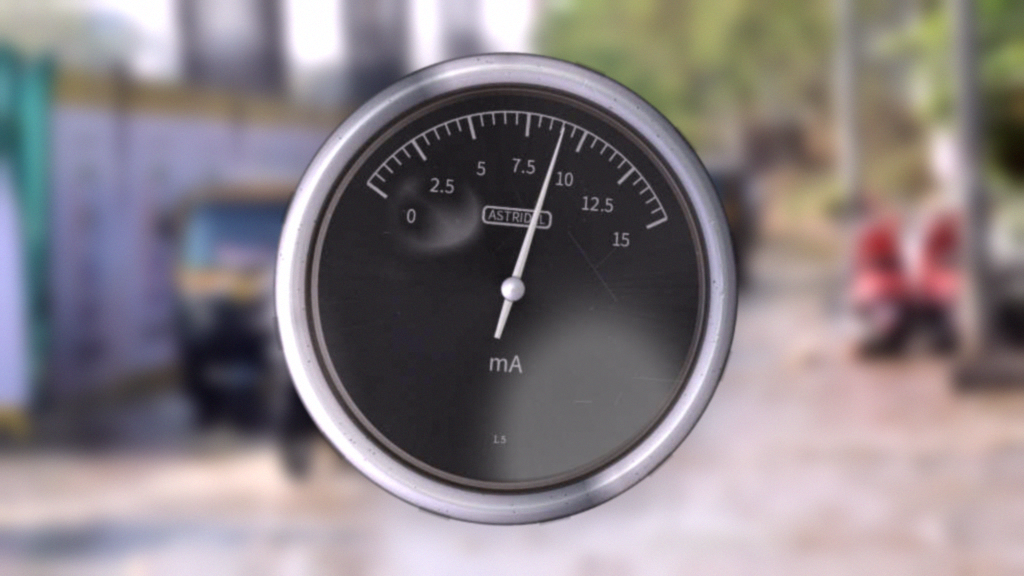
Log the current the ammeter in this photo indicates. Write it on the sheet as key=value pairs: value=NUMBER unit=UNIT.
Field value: value=9 unit=mA
